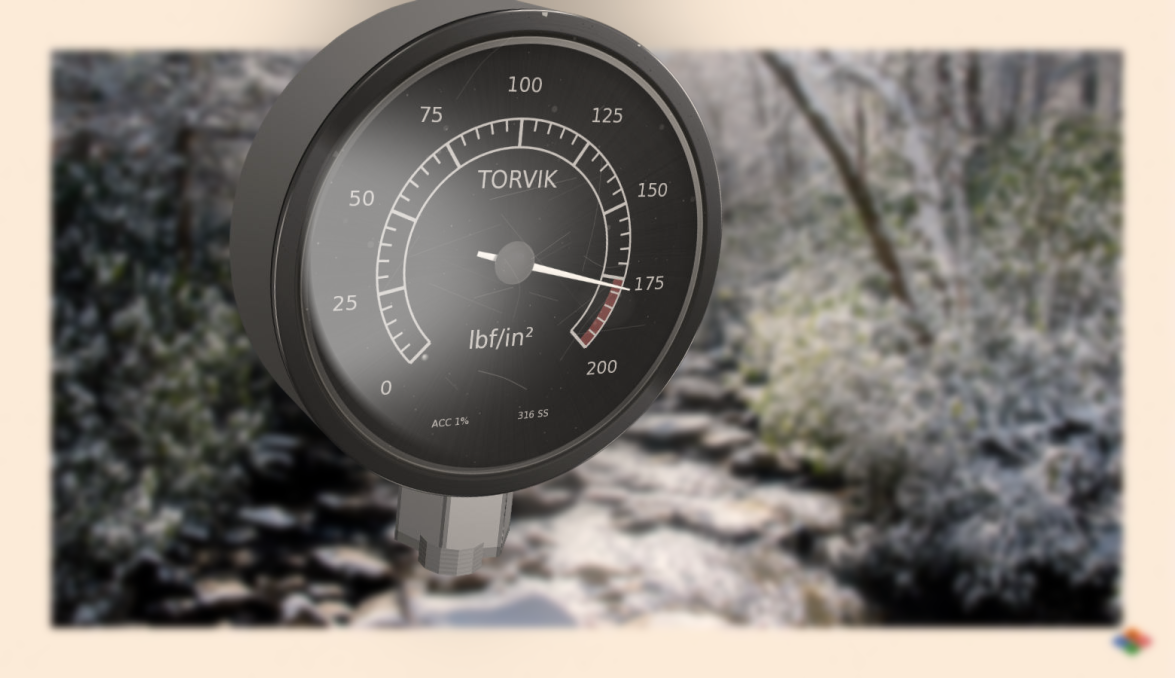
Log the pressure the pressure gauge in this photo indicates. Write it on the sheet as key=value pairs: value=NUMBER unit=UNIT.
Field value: value=177.5 unit=psi
